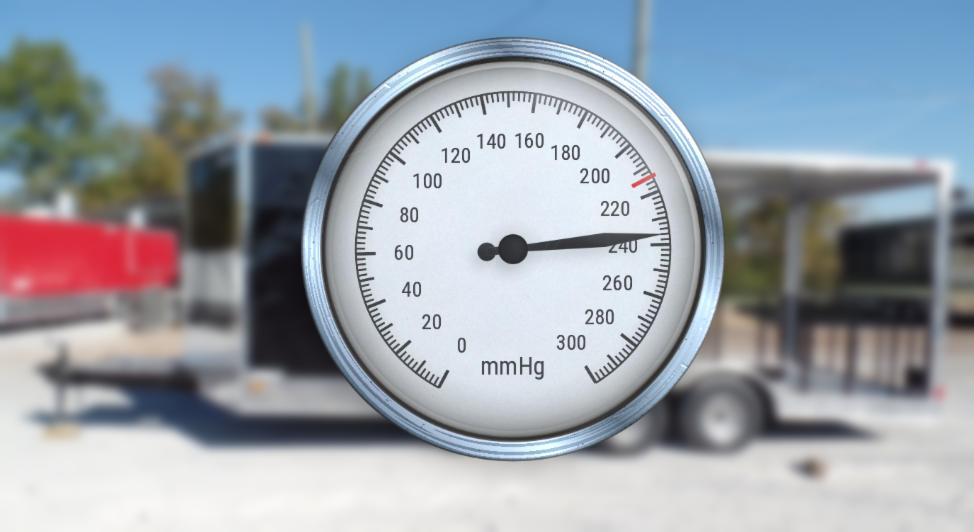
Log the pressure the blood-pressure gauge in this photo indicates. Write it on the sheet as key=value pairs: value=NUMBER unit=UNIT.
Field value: value=236 unit=mmHg
